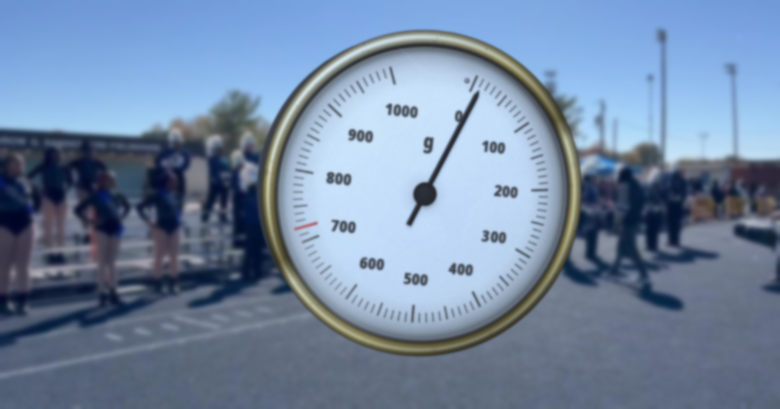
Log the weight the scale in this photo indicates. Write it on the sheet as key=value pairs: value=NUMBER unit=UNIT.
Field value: value=10 unit=g
